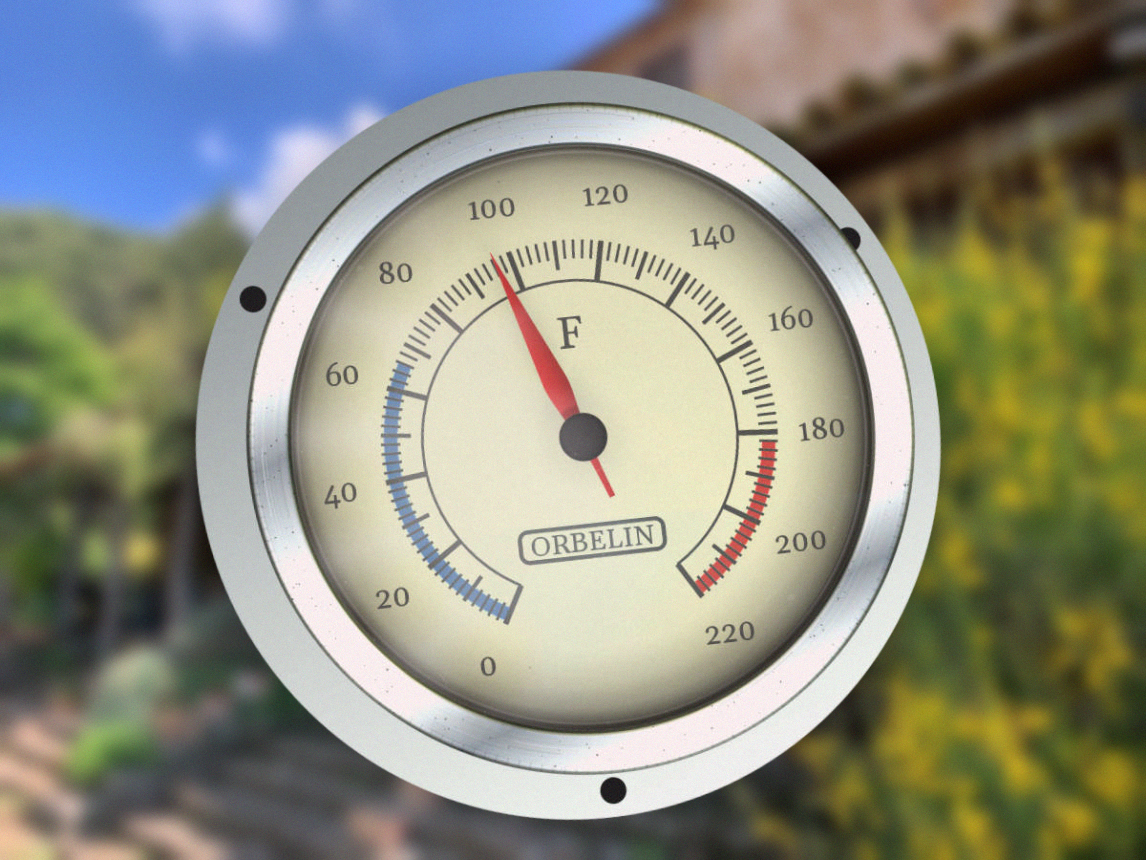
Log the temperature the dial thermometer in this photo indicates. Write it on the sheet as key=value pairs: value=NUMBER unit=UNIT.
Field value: value=96 unit=°F
